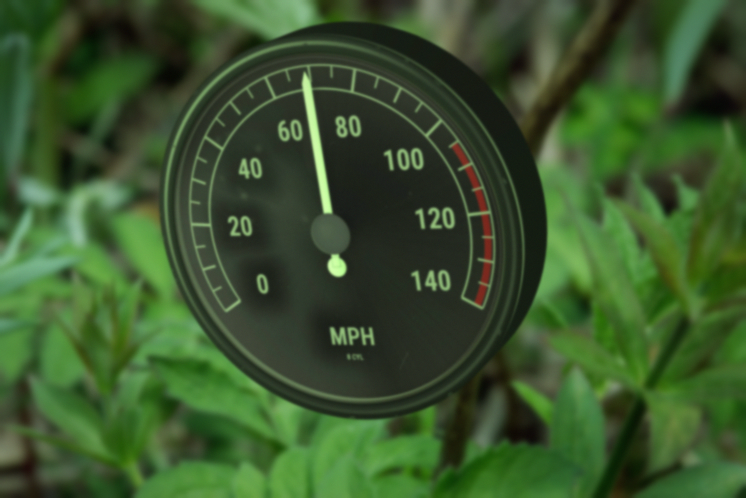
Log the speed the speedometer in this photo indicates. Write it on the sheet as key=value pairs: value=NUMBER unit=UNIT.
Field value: value=70 unit=mph
